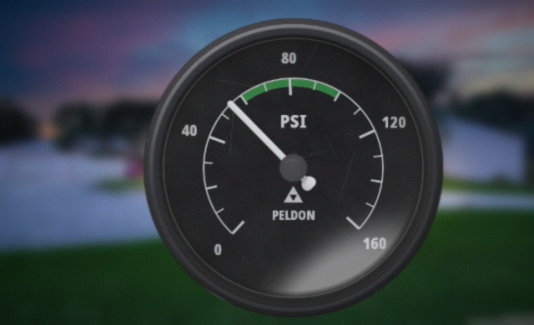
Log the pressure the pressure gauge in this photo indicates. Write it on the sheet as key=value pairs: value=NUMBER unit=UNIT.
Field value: value=55 unit=psi
